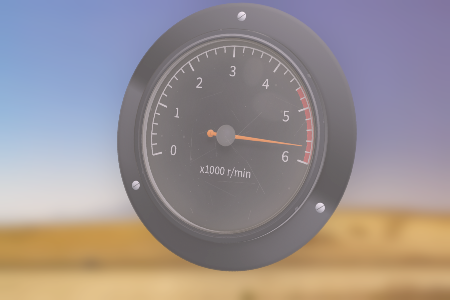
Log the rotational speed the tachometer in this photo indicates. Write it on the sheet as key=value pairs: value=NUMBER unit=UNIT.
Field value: value=5700 unit=rpm
